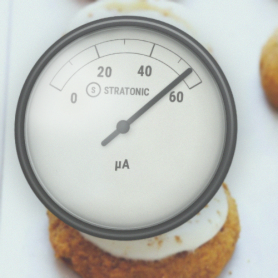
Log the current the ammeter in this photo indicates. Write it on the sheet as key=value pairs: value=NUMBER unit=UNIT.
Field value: value=55 unit=µA
